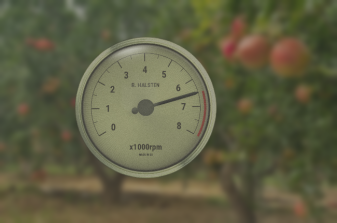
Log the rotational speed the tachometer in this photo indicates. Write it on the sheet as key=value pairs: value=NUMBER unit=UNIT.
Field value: value=6500 unit=rpm
